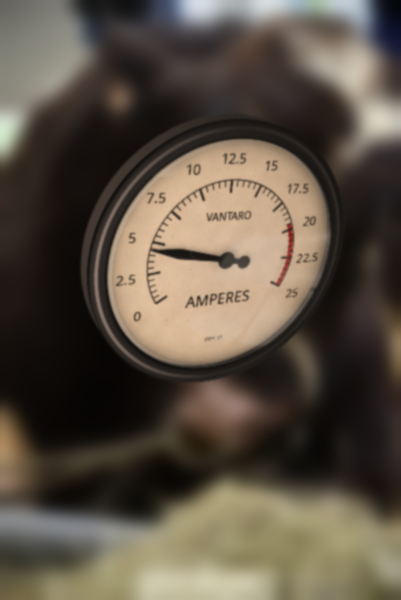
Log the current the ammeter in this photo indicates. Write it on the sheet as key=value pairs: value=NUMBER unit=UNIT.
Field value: value=4.5 unit=A
